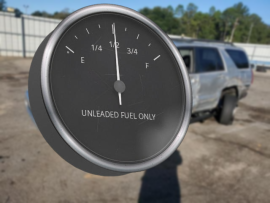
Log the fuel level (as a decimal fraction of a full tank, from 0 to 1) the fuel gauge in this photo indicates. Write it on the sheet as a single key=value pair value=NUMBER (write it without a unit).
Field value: value=0.5
